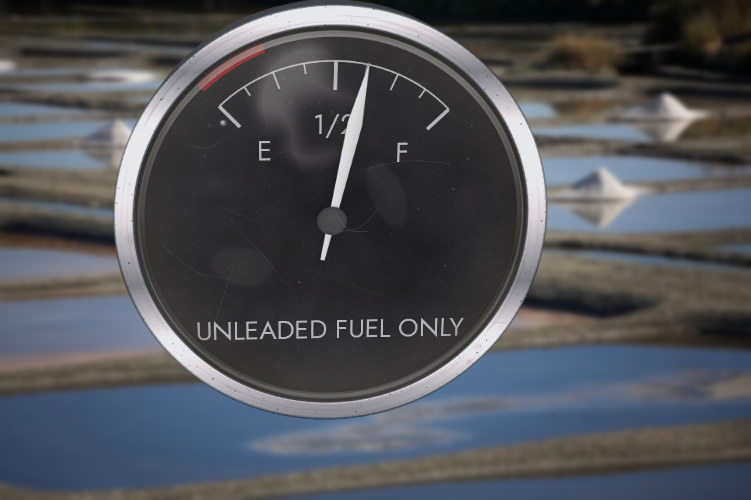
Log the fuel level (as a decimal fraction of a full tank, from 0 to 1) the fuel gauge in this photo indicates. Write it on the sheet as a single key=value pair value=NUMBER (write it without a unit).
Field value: value=0.625
